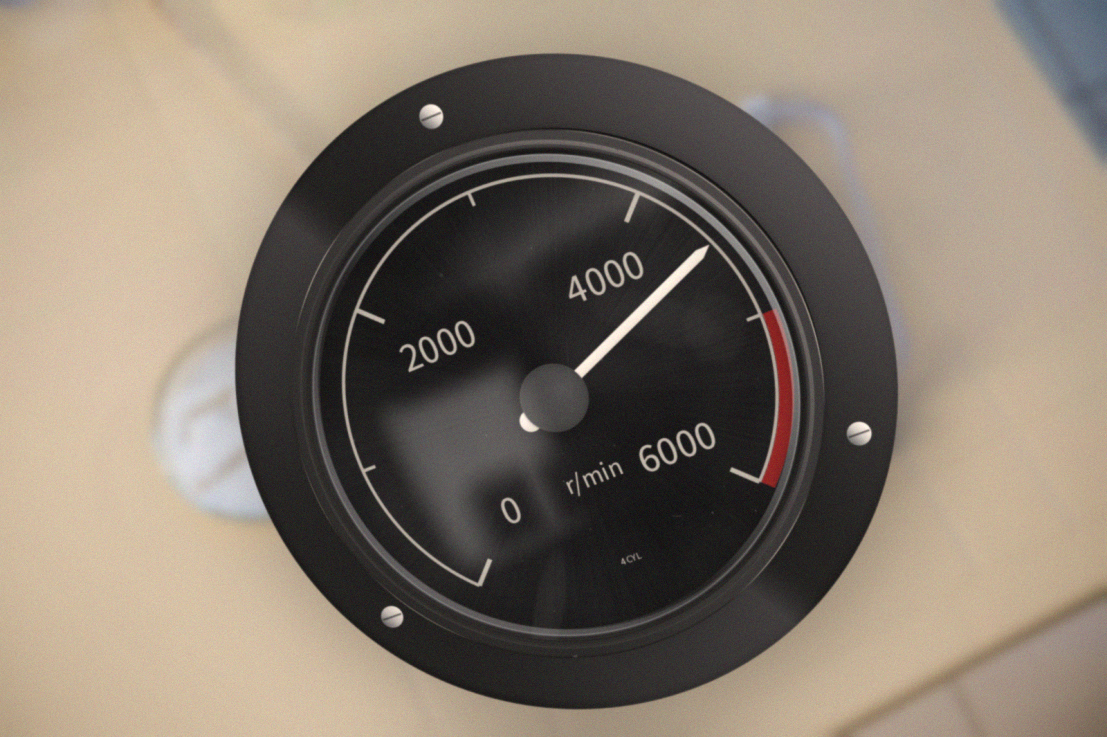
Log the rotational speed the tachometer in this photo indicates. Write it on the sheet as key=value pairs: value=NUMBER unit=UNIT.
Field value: value=4500 unit=rpm
